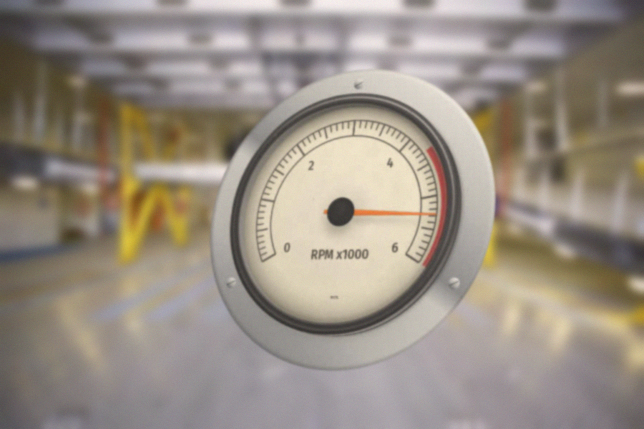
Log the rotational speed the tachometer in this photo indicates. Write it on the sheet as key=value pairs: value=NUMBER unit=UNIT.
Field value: value=5300 unit=rpm
